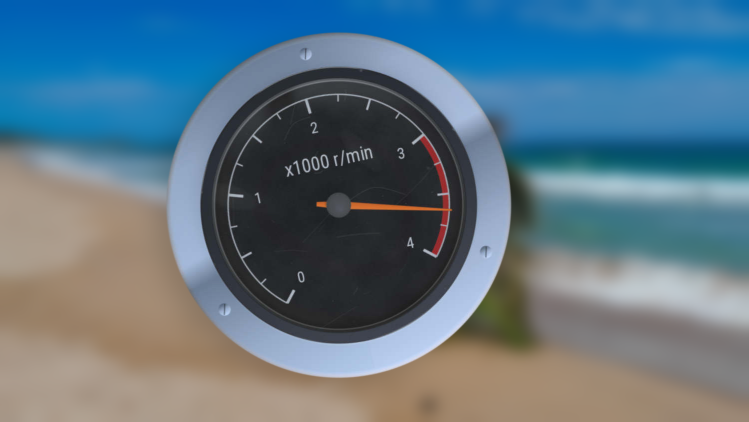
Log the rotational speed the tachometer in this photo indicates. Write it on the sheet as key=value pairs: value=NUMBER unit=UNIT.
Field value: value=3625 unit=rpm
